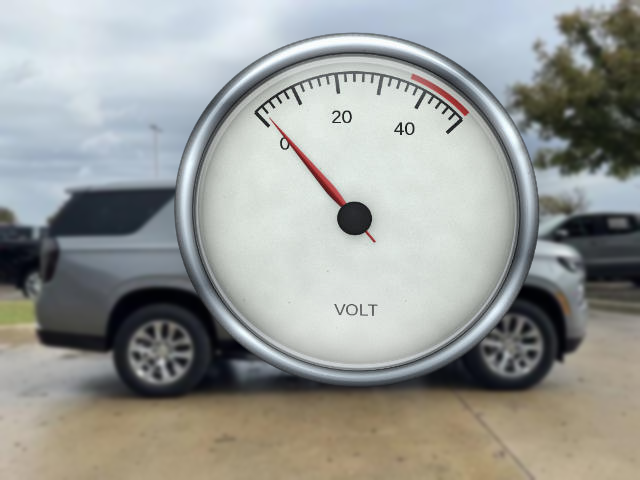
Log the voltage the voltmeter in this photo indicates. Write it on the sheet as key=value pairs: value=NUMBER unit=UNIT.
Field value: value=2 unit=V
